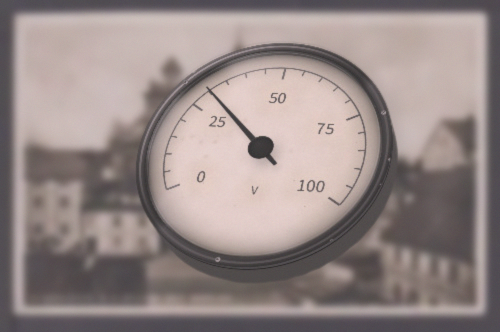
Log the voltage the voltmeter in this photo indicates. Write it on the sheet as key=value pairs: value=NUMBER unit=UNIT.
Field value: value=30 unit=V
